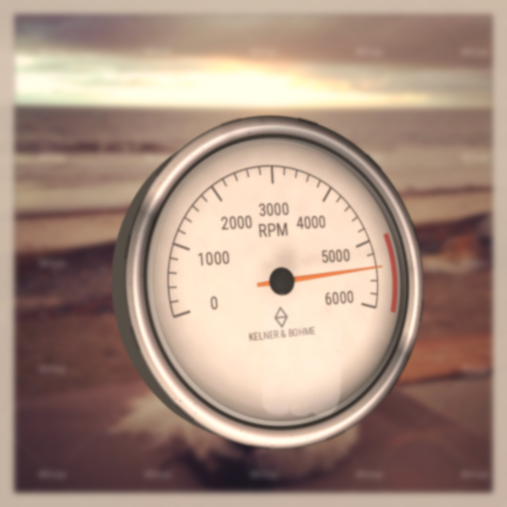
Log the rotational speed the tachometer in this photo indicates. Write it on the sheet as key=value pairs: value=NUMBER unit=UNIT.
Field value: value=5400 unit=rpm
